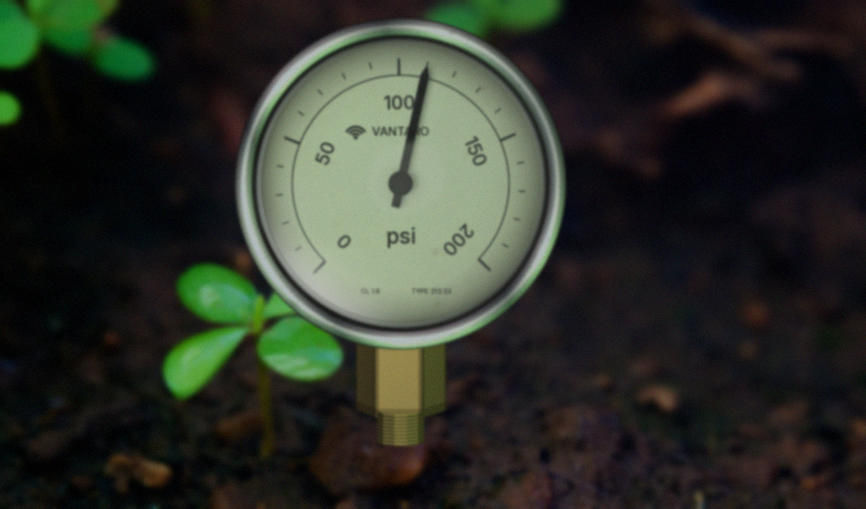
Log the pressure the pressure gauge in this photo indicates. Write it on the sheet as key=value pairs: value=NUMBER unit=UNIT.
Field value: value=110 unit=psi
